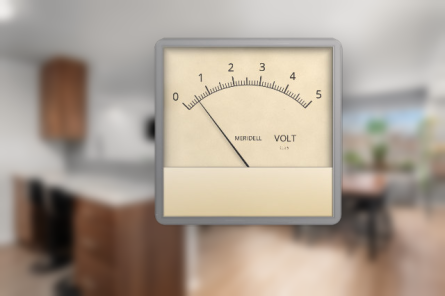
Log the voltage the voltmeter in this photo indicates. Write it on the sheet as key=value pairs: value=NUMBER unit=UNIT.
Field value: value=0.5 unit=V
